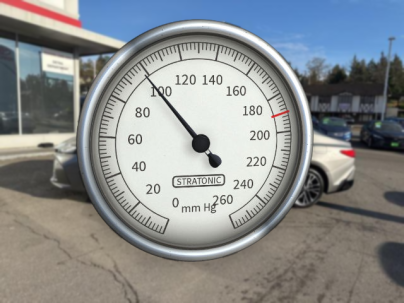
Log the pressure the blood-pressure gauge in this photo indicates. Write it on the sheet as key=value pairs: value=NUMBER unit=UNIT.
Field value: value=98 unit=mmHg
